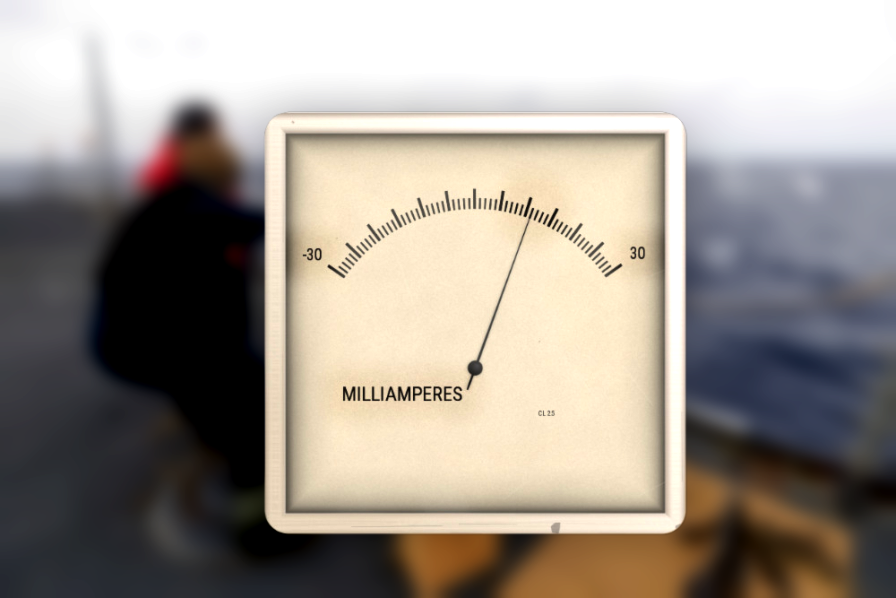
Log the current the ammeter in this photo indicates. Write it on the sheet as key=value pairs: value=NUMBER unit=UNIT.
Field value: value=11 unit=mA
